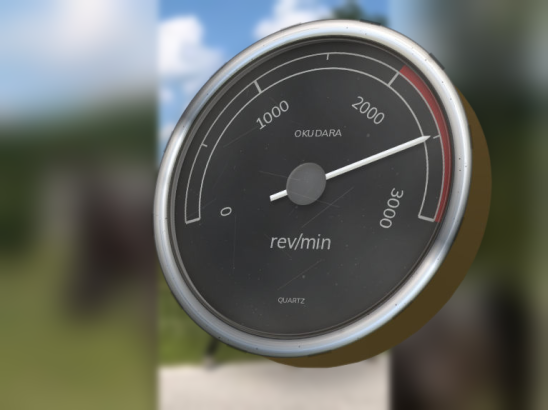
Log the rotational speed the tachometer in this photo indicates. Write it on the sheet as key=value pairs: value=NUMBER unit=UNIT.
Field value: value=2500 unit=rpm
